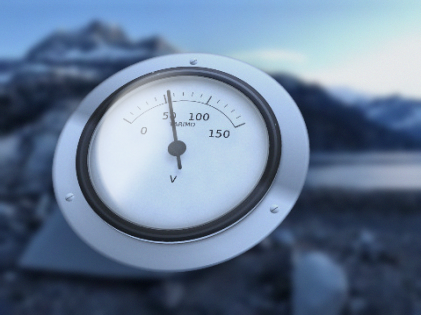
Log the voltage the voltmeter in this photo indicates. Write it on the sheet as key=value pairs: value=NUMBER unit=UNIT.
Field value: value=55 unit=V
